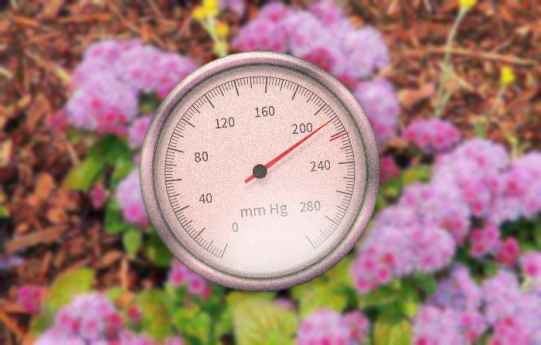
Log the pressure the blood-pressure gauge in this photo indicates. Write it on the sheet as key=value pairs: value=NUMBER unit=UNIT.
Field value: value=210 unit=mmHg
